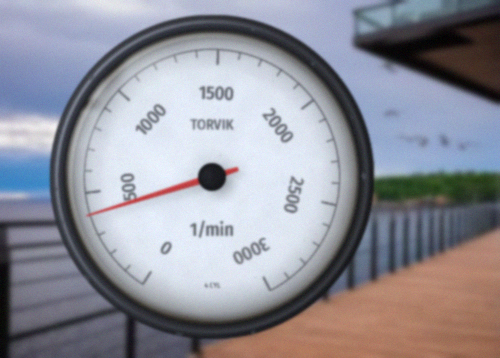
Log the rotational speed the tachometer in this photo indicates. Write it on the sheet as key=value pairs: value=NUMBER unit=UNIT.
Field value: value=400 unit=rpm
